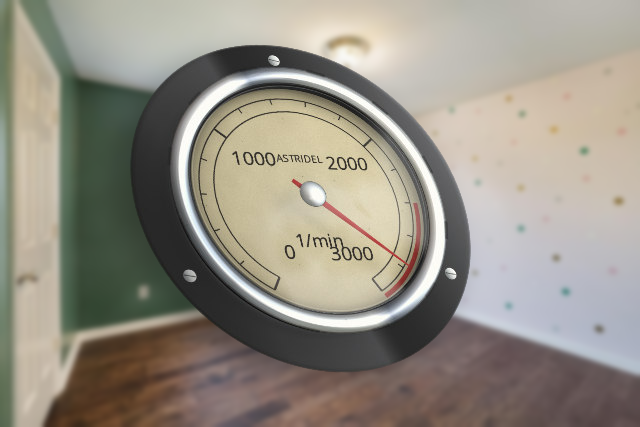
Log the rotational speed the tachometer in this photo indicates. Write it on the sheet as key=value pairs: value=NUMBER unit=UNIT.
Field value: value=2800 unit=rpm
